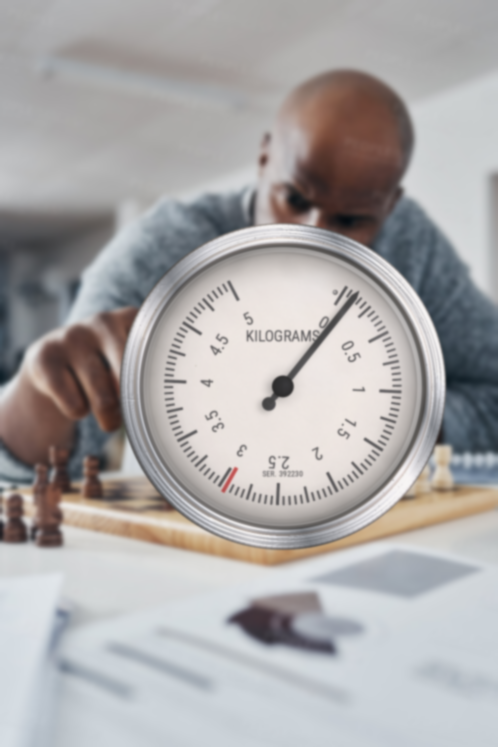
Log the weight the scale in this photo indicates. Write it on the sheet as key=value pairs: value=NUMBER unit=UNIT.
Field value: value=0.1 unit=kg
